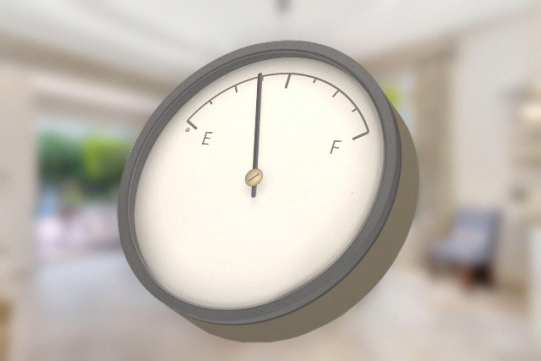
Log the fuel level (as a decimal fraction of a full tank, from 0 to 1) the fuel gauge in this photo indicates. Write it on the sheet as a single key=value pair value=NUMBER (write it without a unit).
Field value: value=0.375
